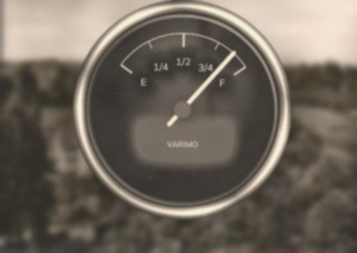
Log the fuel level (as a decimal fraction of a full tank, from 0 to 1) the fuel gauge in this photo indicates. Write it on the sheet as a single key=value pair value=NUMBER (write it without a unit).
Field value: value=0.875
